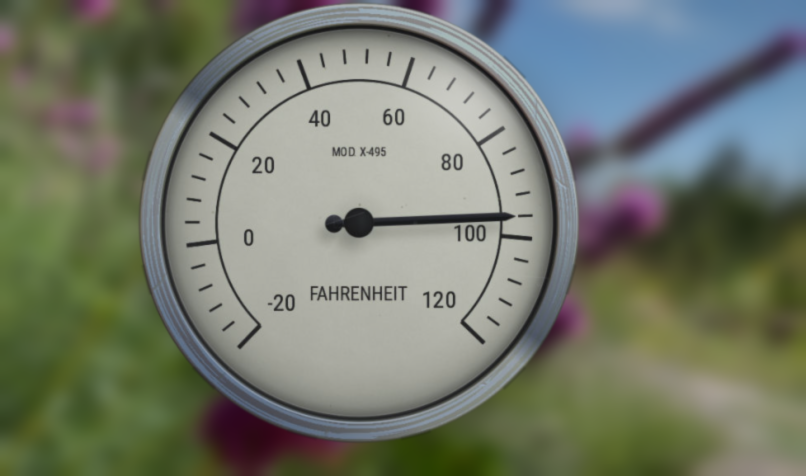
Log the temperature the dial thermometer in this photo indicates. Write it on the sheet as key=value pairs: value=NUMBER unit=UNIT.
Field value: value=96 unit=°F
